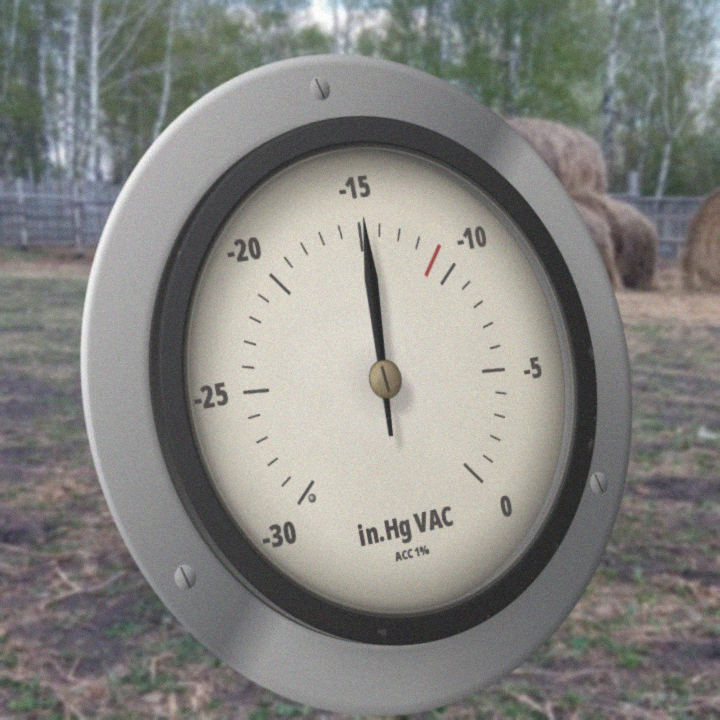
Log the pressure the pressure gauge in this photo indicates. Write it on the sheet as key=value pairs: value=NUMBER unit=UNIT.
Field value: value=-15 unit=inHg
